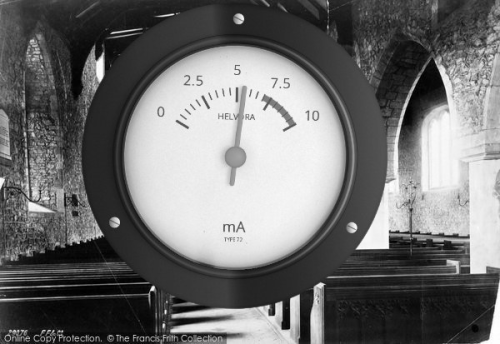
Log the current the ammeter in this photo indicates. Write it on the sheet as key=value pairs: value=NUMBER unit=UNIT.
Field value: value=5.5 unit=mA
